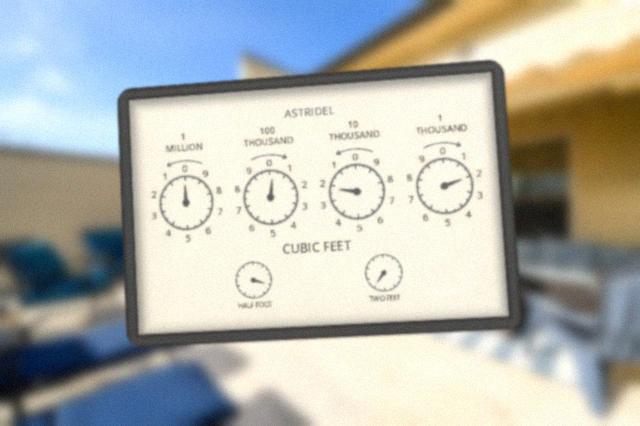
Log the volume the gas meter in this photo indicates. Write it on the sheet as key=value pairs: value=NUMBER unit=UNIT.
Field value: value=2200 unit=ft³
